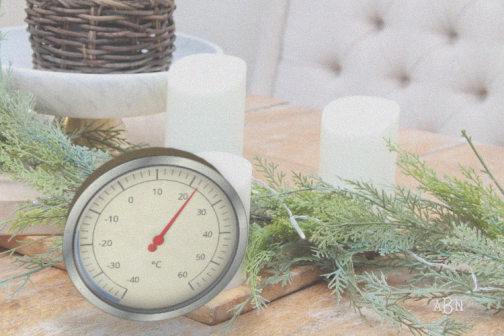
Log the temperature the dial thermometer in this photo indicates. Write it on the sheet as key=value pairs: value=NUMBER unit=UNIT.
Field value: value=22 unit=°C
